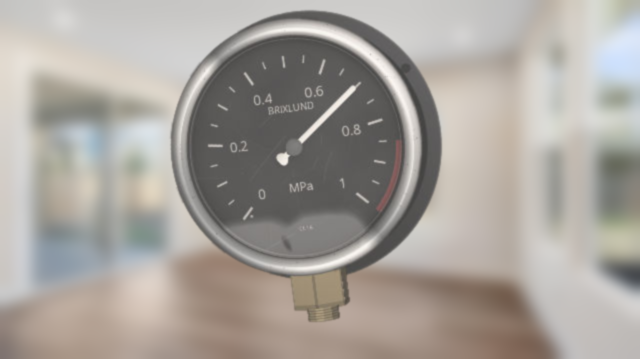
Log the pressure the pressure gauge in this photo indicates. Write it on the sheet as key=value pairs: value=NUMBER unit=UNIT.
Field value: value=0.7 unit=MPa
